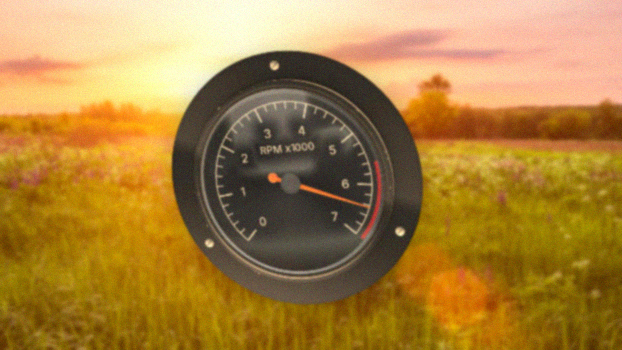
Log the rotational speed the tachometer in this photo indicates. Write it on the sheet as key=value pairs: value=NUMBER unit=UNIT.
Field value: value=6400 unit=rpm
